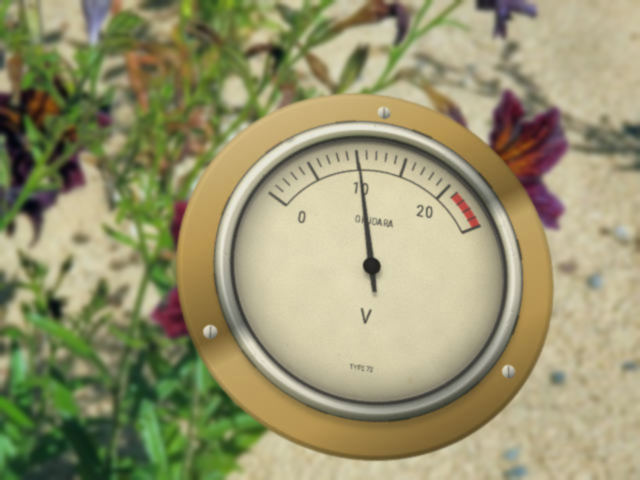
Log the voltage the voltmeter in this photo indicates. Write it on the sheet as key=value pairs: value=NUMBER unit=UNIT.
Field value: value=10 unit=V
